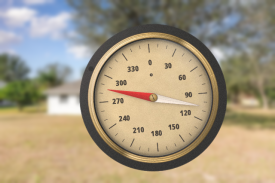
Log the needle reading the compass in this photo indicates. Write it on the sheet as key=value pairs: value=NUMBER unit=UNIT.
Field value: value=285 unit=°
